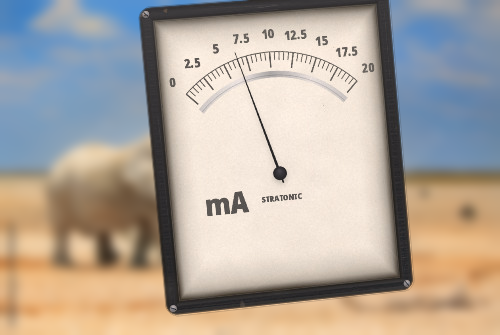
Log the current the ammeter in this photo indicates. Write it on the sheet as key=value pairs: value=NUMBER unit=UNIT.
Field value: value=6.5 unit=mA
